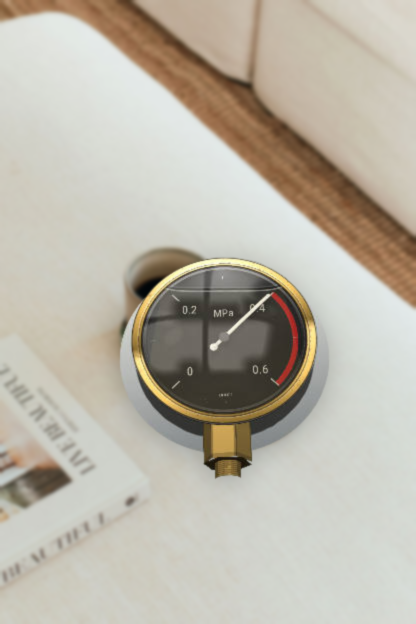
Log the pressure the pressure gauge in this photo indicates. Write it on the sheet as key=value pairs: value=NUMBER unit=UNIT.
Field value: value=0.4 unit=MPa
